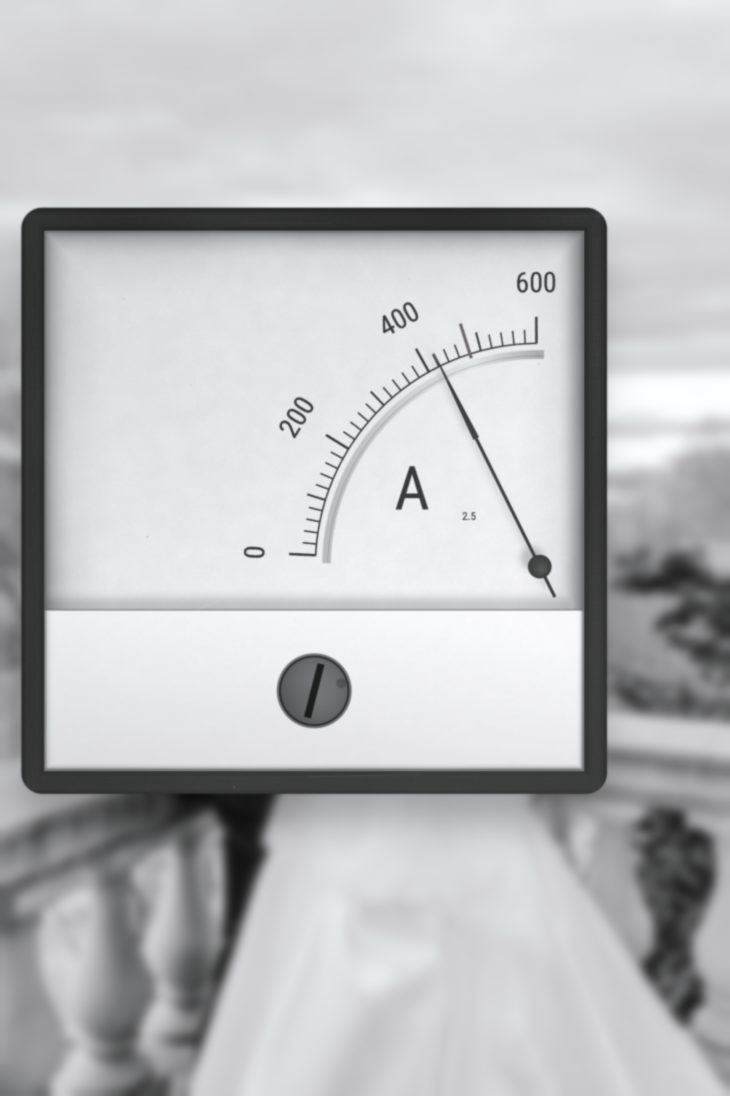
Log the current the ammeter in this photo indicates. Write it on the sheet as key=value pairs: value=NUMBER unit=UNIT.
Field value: value=420 unit=A
